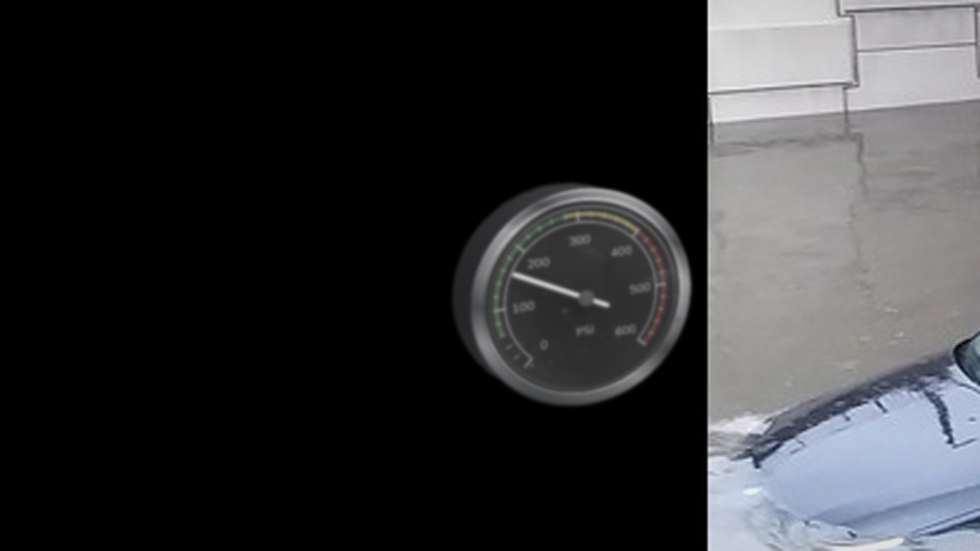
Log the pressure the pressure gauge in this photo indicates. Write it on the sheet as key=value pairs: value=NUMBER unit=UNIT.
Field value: value=160 unit=psi
